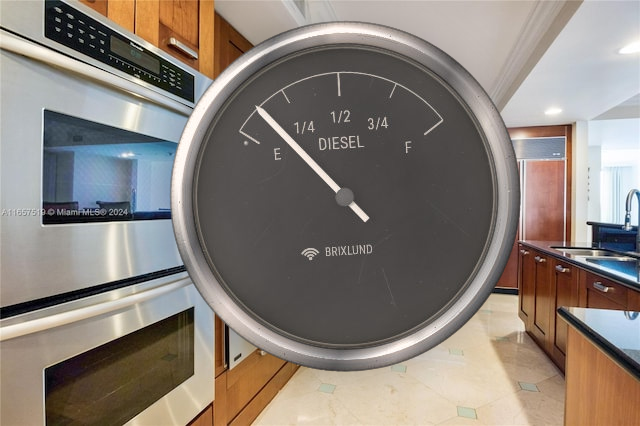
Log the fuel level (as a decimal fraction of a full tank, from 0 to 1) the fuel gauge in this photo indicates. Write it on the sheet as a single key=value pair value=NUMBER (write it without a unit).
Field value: value=0.125
